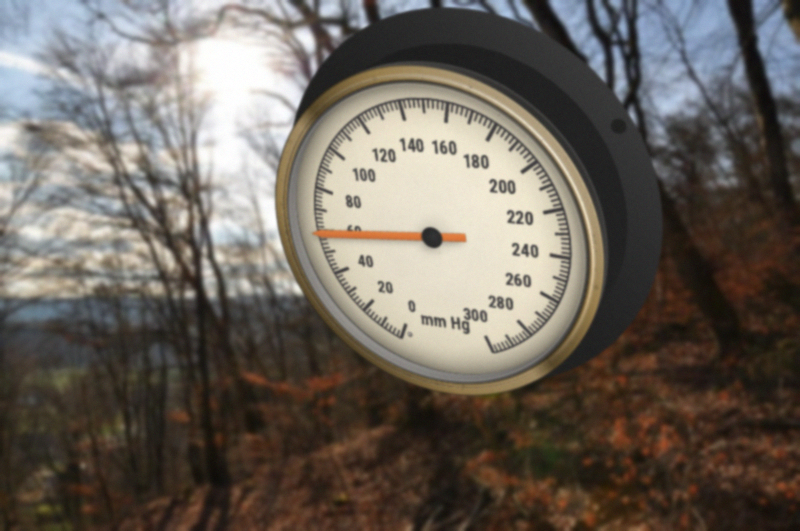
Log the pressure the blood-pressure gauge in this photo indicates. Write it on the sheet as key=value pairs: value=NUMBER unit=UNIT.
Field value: value=60 unit=mmHg
